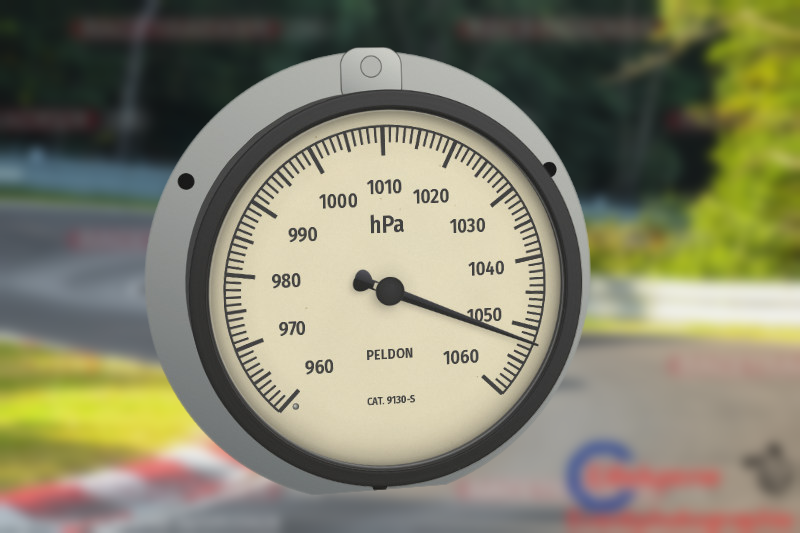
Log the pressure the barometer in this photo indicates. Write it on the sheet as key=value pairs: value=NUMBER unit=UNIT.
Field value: value=1052 unit=hPa
